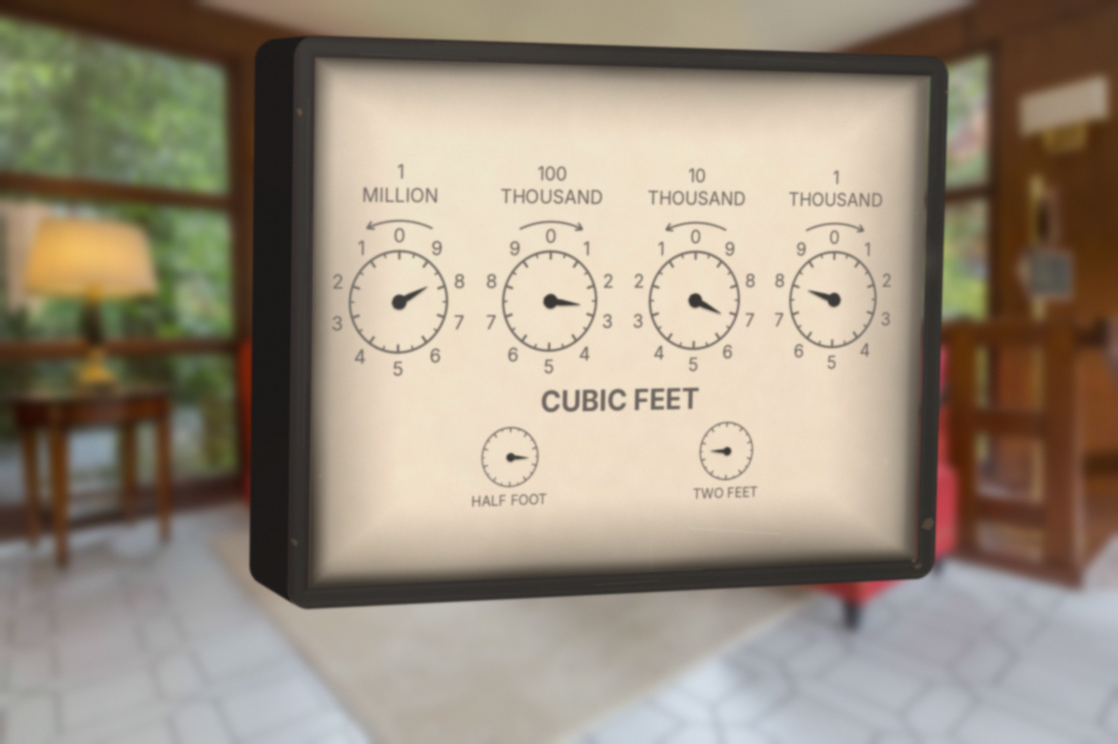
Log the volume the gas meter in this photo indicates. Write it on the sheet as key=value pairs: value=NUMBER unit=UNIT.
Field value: value=826800 unit=ft³
